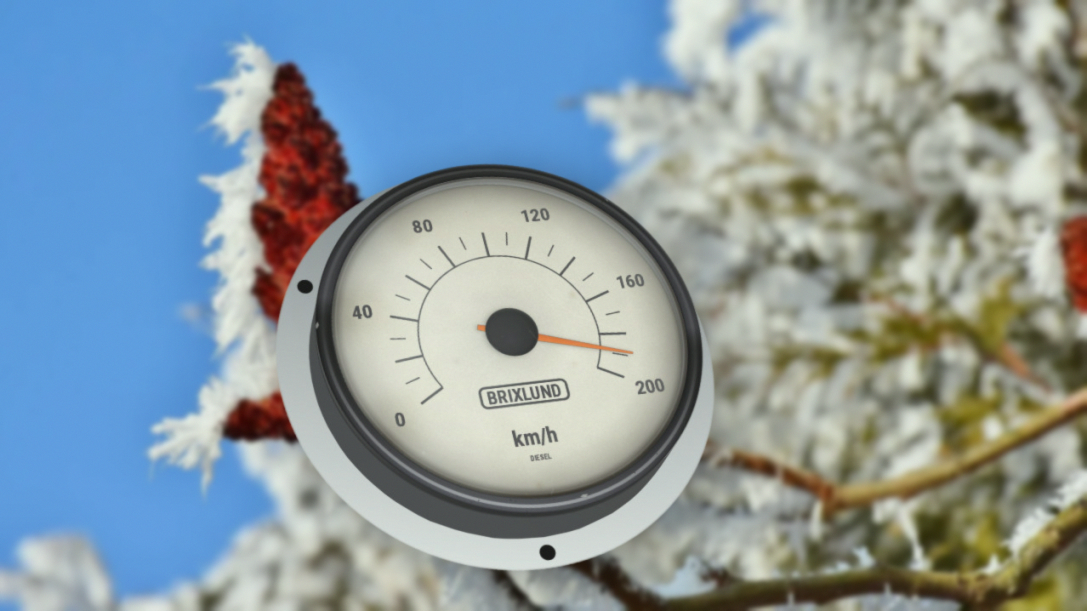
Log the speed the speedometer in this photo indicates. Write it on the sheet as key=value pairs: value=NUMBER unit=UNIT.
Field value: value=190 unit=km/h
